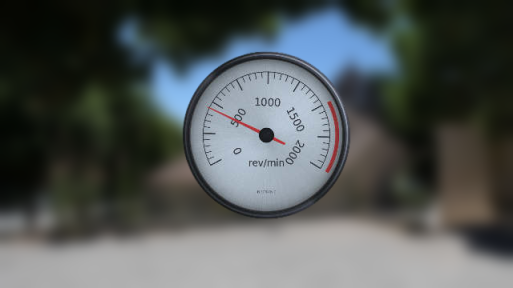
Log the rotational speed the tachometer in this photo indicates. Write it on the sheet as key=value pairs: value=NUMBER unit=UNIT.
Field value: value=450 unit=rpm
